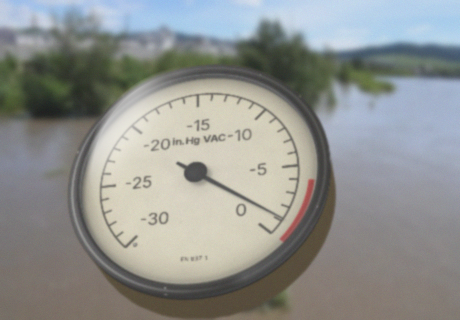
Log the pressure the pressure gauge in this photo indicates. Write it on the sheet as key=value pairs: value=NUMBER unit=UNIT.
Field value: value=-1 unit=inHg
